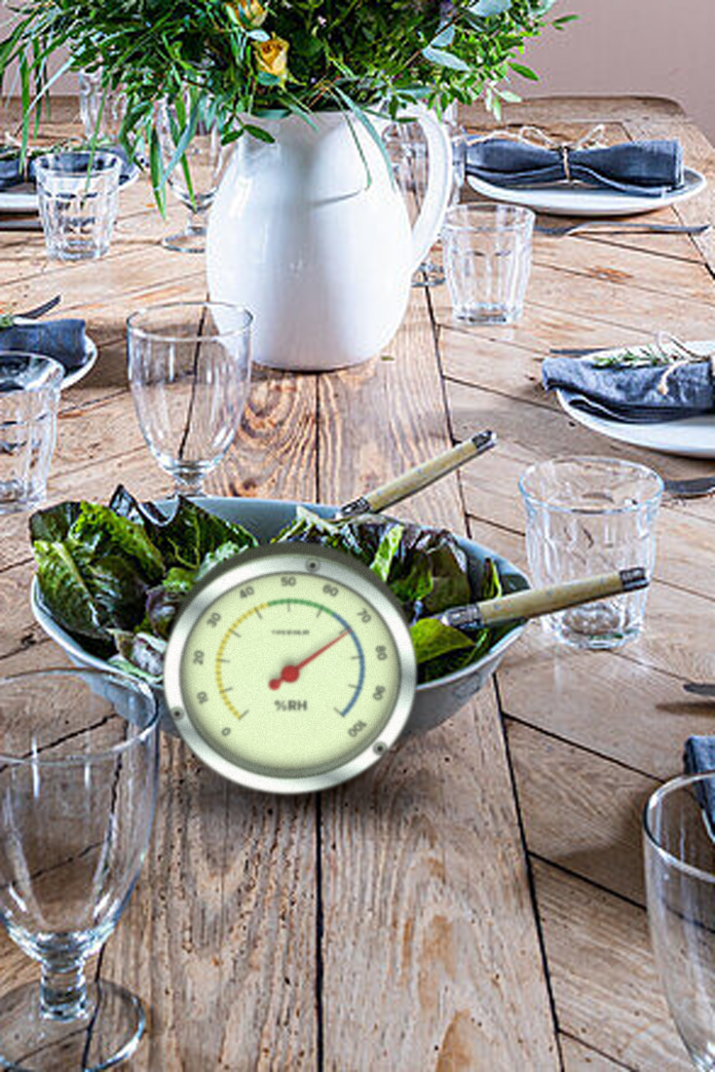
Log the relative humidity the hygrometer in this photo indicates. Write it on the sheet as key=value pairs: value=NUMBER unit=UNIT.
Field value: value=70 unit=%
